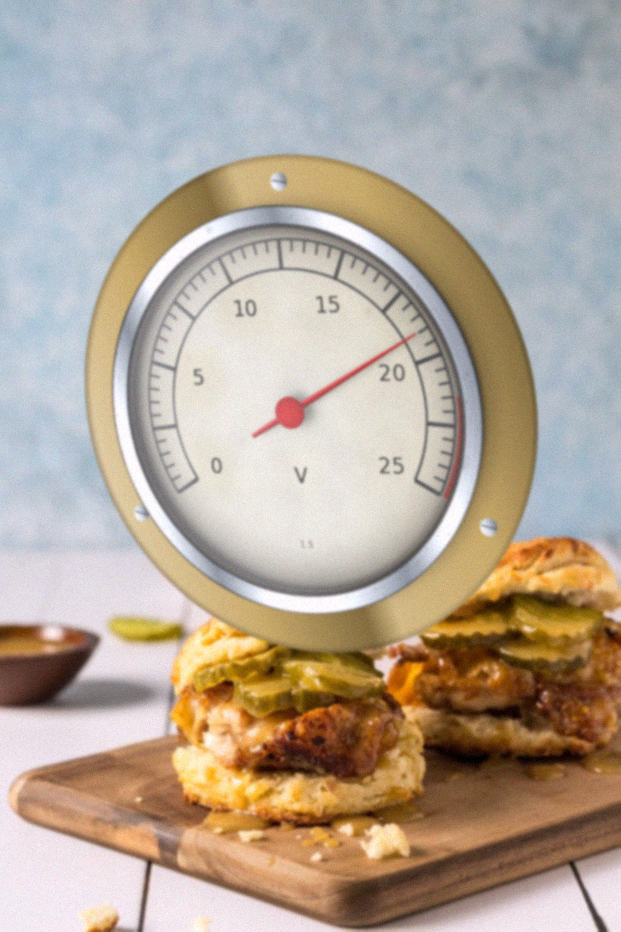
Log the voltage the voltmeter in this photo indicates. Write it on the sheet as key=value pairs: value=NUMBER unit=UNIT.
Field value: value=19 unit=V
